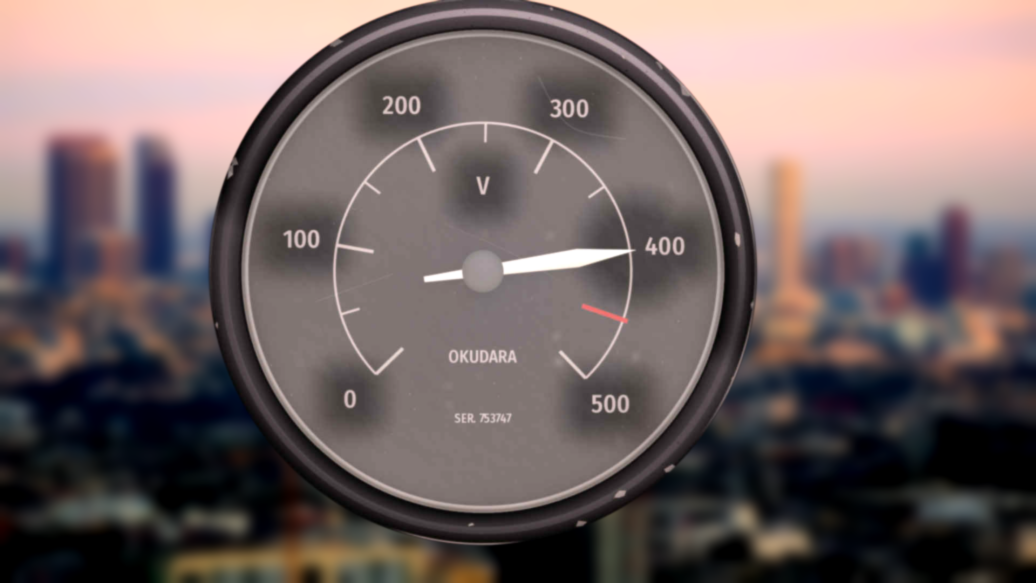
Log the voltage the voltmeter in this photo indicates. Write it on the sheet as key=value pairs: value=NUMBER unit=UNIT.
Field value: value=400 unit=V
